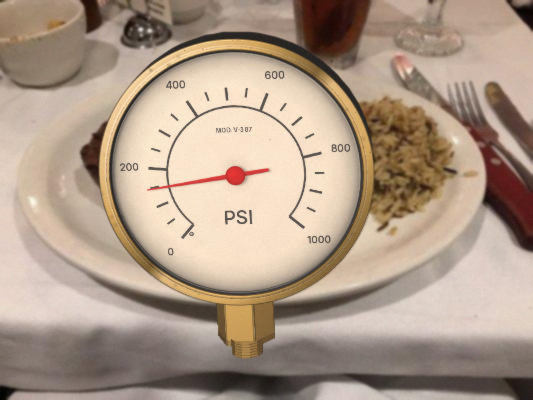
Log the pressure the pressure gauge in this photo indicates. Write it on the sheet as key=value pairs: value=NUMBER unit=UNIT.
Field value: value=150 unit=psi
